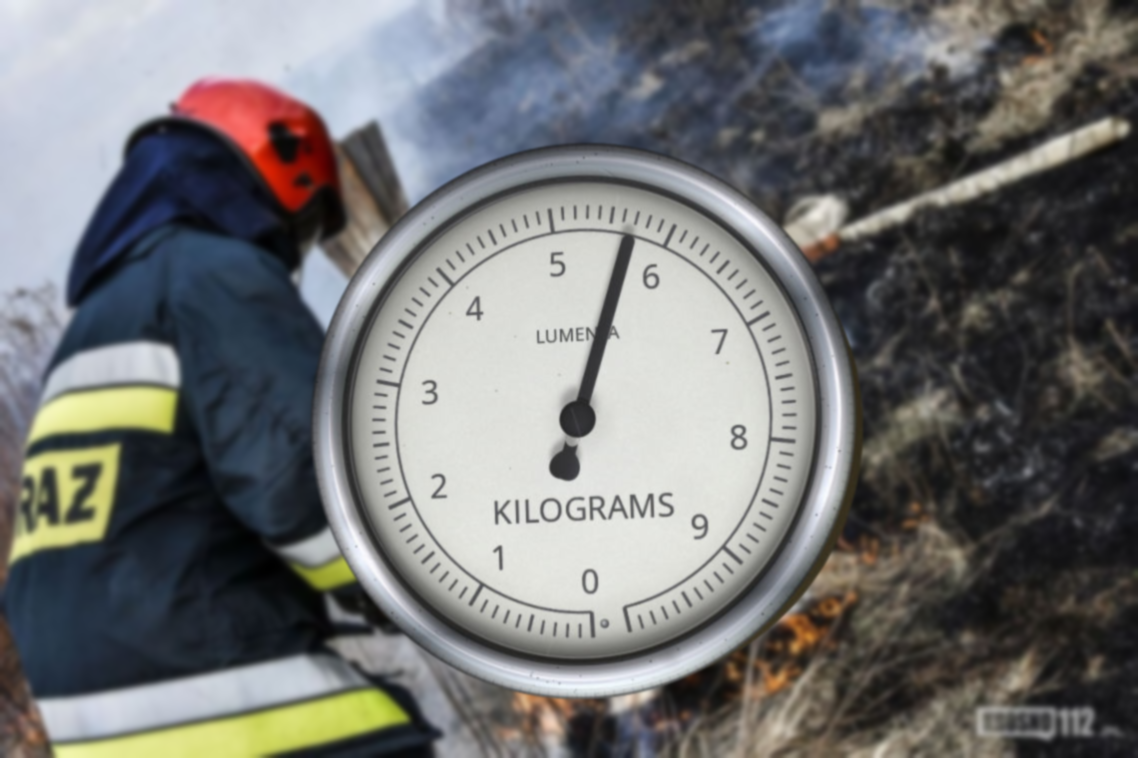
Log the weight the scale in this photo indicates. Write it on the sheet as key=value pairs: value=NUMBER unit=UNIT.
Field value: value=5.7 unit=kg
